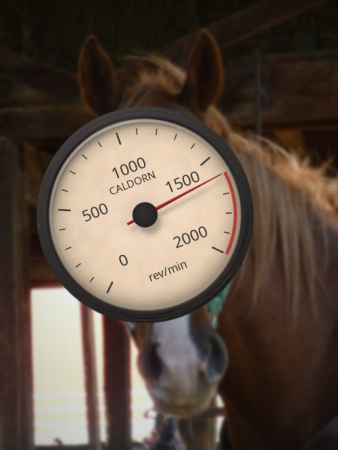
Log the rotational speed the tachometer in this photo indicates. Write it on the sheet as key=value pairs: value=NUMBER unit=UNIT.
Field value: value=1600 unit=rpm
